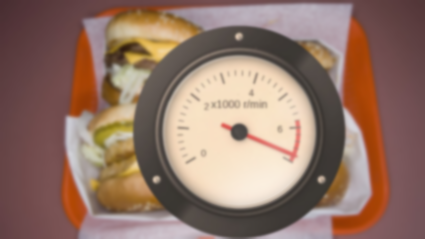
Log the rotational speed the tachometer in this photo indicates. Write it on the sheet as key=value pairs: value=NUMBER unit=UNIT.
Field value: value=6800 unit=rpm
